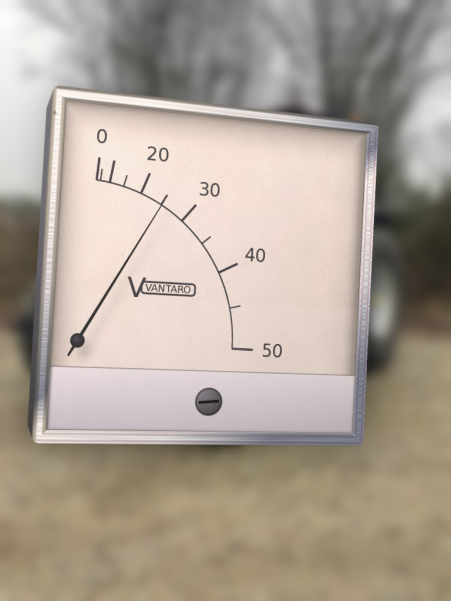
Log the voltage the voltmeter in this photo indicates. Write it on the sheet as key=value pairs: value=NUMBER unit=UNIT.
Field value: value=25 unit=V
